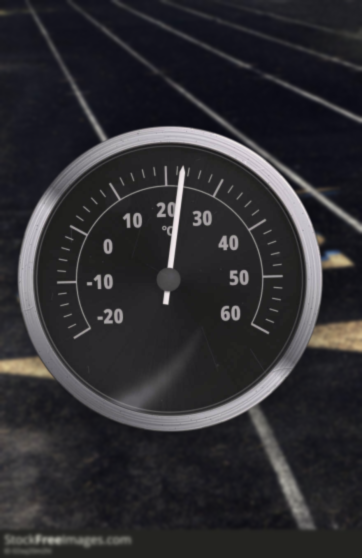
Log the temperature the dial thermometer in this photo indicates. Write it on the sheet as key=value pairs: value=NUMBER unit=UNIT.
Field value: value=23 unit=°C
